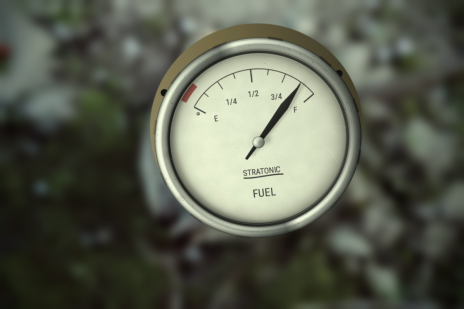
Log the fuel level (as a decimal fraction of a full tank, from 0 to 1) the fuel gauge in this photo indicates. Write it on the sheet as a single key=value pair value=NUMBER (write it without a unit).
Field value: value=0.875
